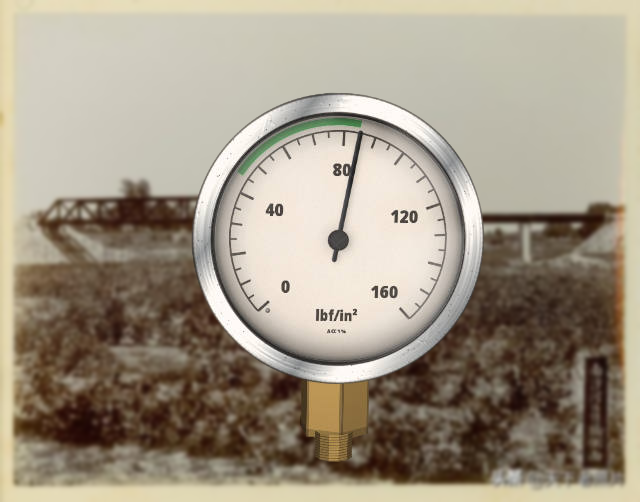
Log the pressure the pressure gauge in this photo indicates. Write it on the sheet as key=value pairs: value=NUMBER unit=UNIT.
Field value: value=85 unit=psi
